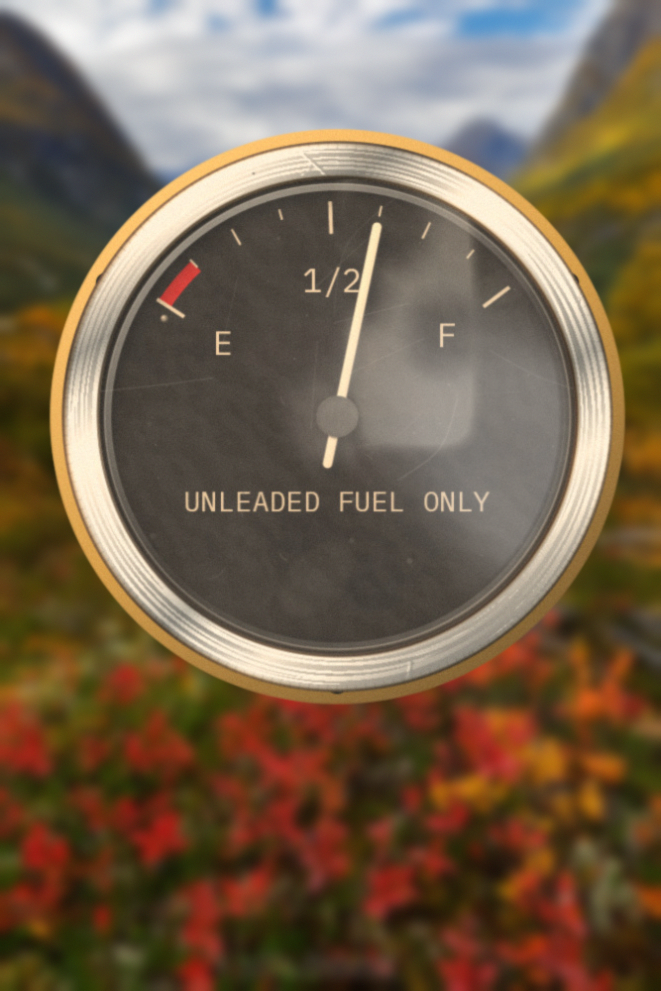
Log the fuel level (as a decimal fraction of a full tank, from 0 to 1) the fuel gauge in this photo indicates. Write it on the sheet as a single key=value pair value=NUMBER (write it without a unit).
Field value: value=0.625
